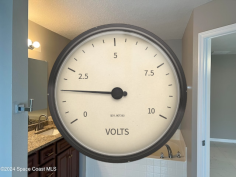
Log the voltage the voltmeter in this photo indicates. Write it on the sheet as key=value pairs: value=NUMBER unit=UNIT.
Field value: value=1.5 unit=V
